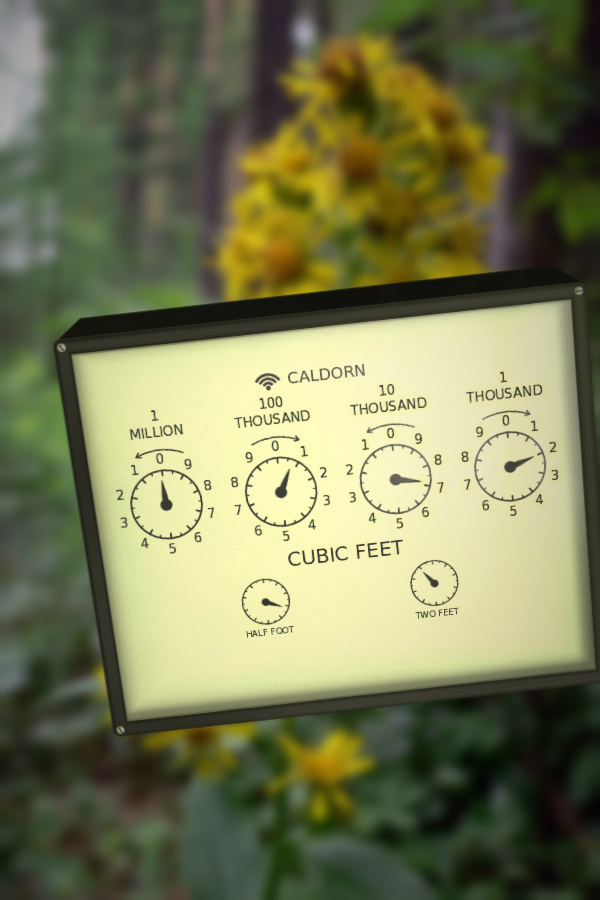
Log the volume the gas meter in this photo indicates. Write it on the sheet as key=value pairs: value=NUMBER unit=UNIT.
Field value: value=7200 unit=ft³
